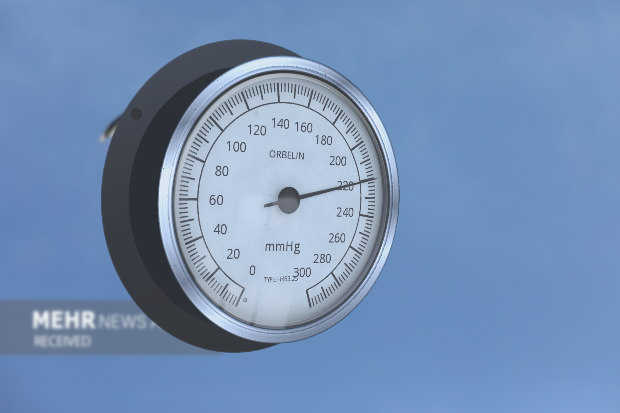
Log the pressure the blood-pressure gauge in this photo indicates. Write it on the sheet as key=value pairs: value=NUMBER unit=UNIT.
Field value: value=220 unit=mmHg
